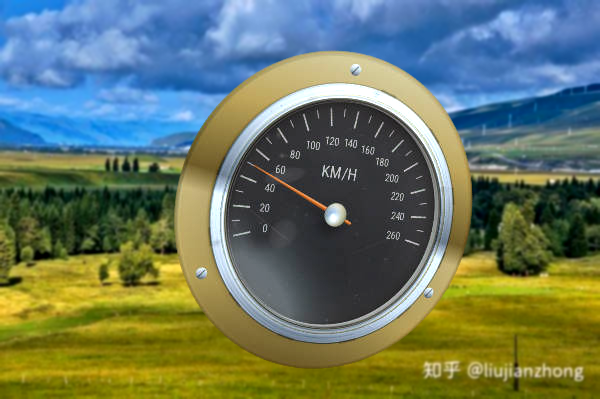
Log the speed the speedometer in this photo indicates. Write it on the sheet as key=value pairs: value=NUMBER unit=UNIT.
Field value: value=50 unit=km/h
